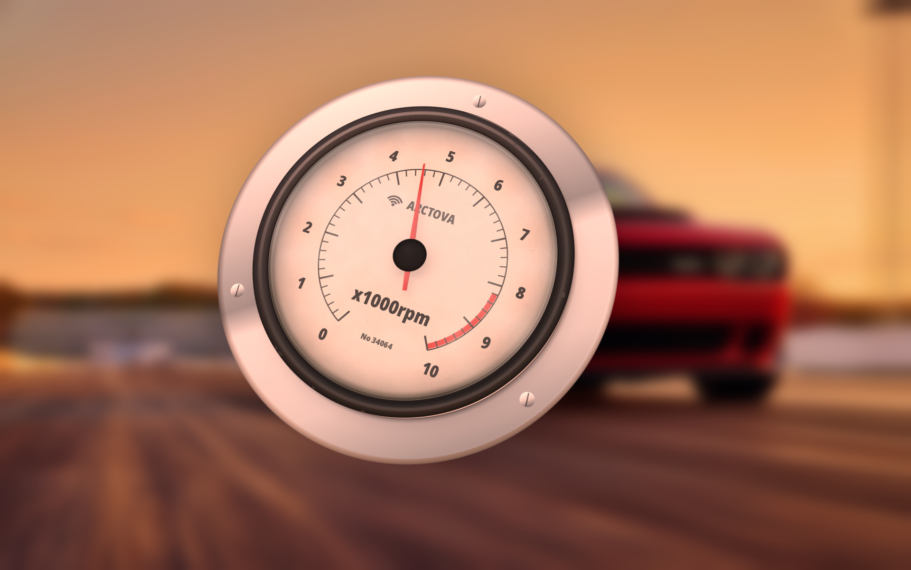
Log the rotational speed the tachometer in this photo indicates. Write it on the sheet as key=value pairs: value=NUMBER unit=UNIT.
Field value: value=4600 unit=rpm
